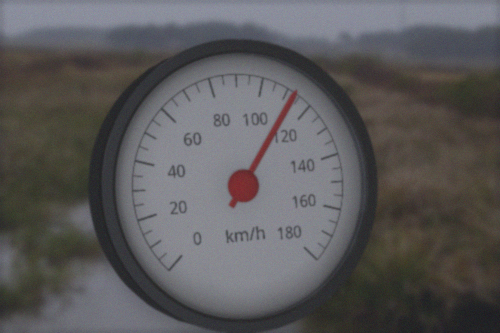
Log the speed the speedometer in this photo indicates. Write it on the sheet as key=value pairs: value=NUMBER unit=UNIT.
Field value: value=112.5 unit=km/h
